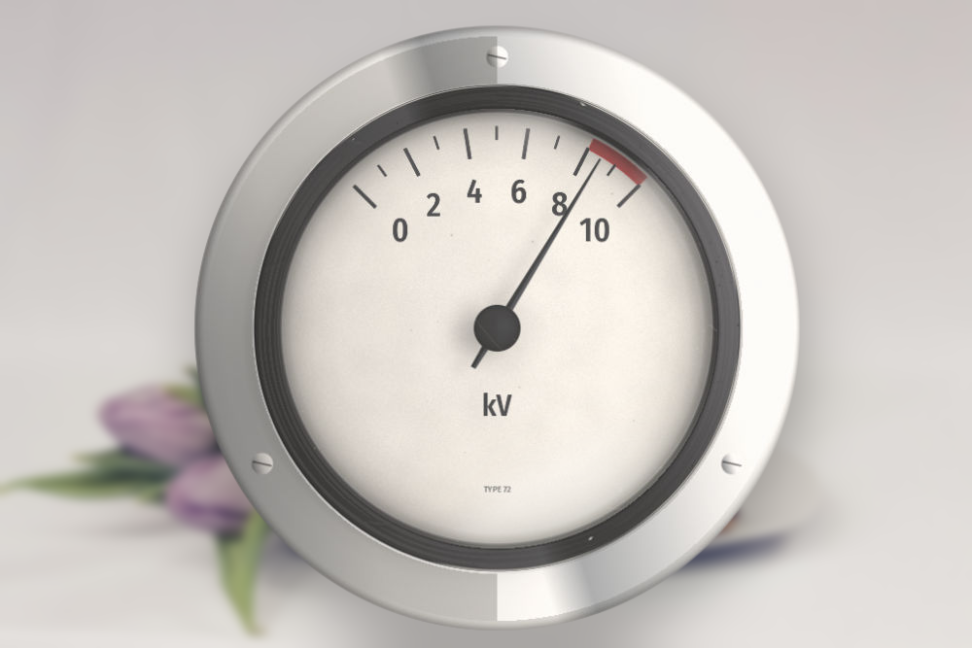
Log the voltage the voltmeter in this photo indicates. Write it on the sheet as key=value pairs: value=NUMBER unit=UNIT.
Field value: value=8.5 unit=kV
